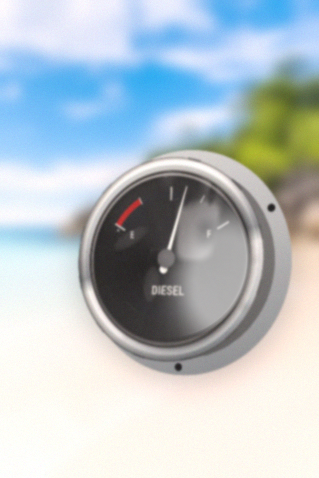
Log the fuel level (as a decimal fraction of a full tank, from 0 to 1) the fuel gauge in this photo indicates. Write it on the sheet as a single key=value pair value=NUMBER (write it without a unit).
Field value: value=0.625
